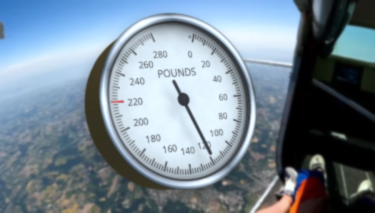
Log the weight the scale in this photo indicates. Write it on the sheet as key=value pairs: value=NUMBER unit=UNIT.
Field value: value=120 unit=lb
